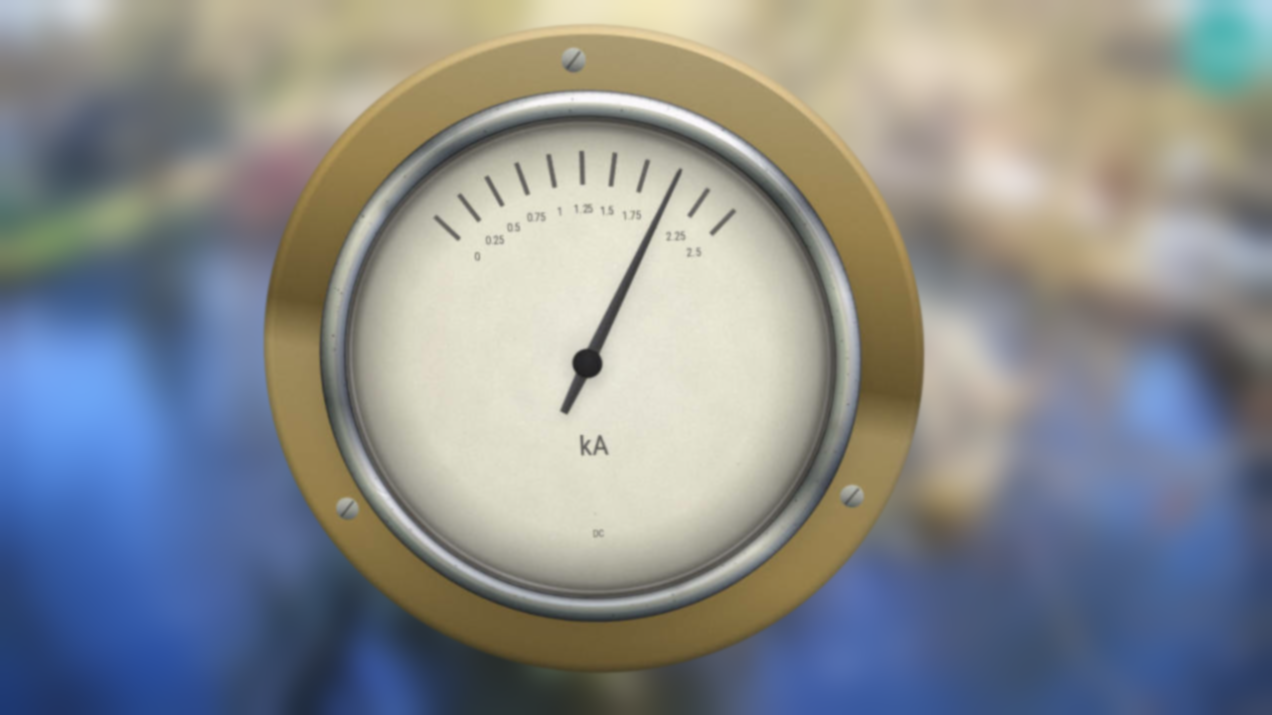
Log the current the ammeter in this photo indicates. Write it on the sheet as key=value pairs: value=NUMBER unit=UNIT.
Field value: value=2 unit=kA
